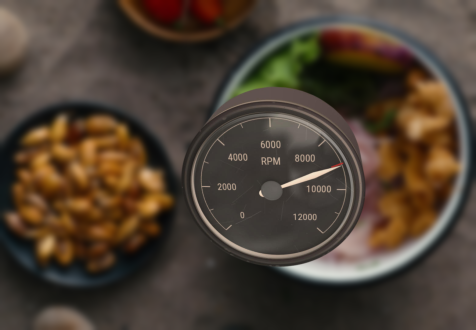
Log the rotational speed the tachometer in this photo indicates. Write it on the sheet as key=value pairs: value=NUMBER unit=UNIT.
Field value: value=9000 unit=rpm
